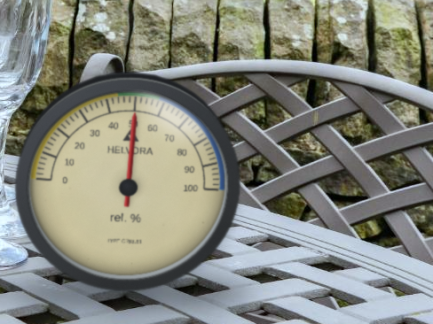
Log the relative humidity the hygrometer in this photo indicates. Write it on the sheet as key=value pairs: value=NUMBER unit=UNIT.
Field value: value=50 unit=%
